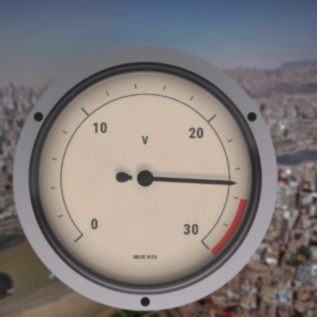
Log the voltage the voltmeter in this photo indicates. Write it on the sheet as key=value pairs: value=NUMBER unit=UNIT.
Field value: value=25 unit=V
